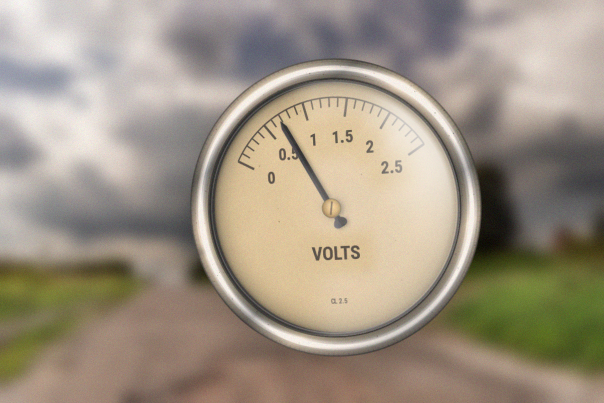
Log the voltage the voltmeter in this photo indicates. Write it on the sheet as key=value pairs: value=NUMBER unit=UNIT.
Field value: value=0.7 unit=V
